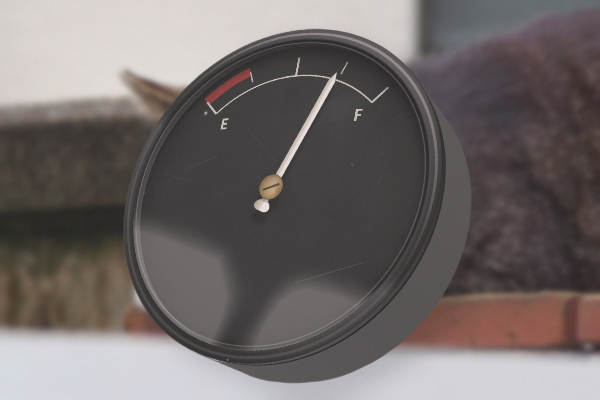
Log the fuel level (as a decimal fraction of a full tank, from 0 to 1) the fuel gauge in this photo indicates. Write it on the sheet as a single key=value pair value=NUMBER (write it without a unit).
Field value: value=0.75
